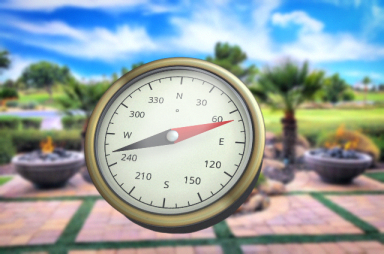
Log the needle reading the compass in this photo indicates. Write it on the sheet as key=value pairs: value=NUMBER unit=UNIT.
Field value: value=70 unit=°
